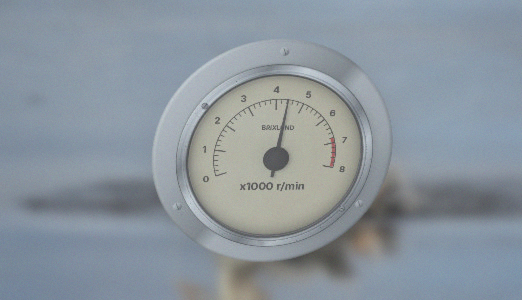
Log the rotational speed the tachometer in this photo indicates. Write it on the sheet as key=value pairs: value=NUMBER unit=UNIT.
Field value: value=4400 unit=rpm
